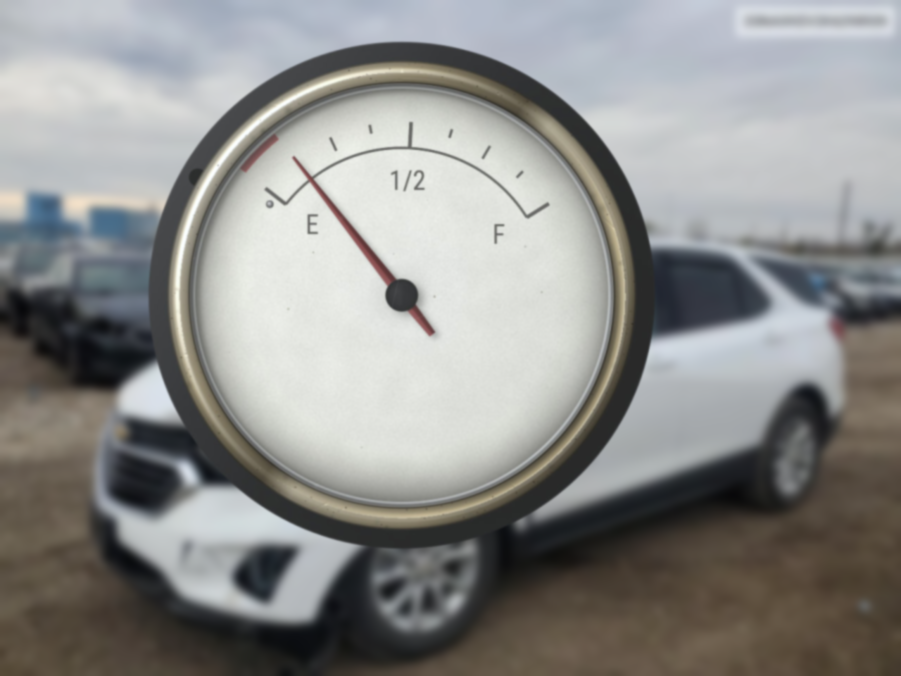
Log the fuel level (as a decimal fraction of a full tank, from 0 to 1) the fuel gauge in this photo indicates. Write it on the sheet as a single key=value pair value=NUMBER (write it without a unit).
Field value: value=0.125
